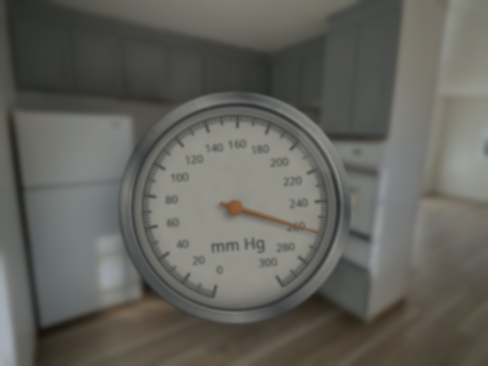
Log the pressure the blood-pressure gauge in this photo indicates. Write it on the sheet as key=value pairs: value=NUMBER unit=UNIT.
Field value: value=260 unit=mmHg
